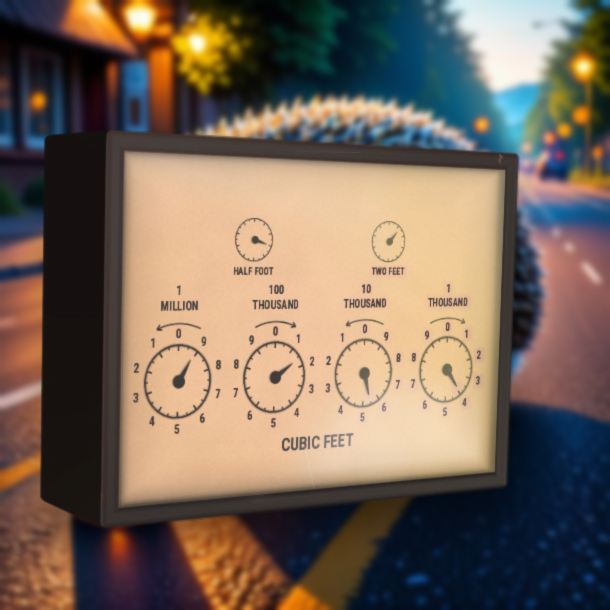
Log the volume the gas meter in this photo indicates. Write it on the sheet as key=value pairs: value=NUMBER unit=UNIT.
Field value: value=915400 unit=ft³
